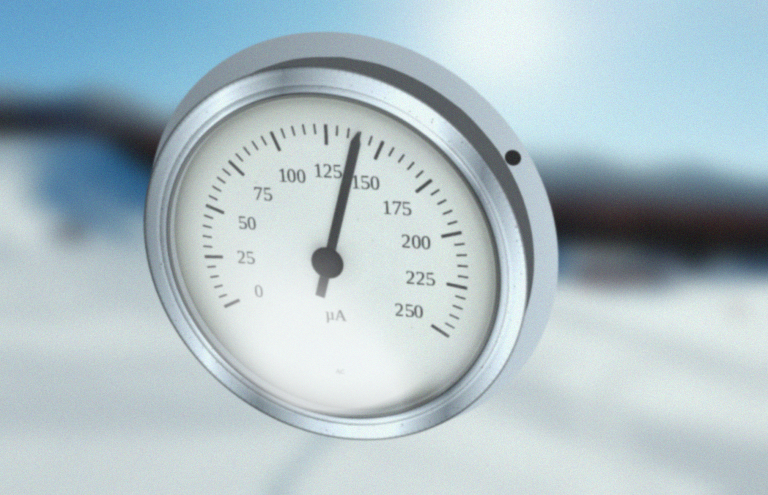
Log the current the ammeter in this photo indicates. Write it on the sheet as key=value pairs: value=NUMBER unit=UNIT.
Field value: value=140 unit=µA
